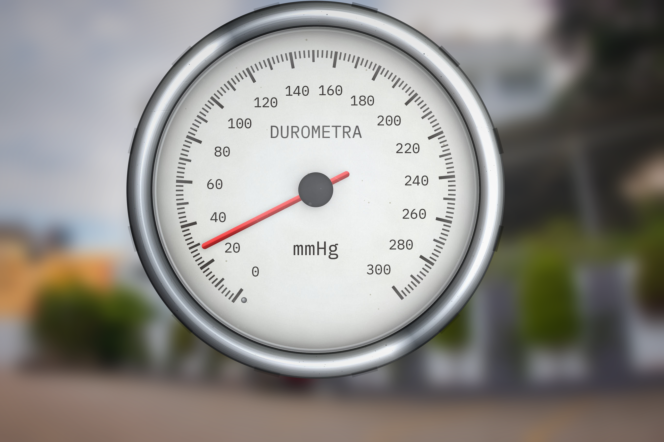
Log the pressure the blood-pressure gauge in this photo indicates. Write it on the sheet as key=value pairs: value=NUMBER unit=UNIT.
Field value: value=28 unit=mmHg
